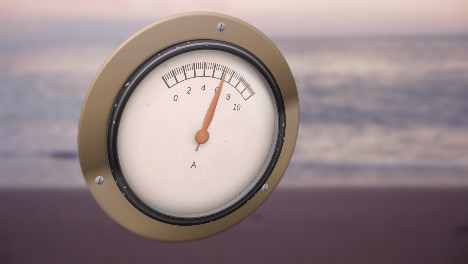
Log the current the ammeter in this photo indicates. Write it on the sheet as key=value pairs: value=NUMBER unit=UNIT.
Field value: value=6 unit=A
